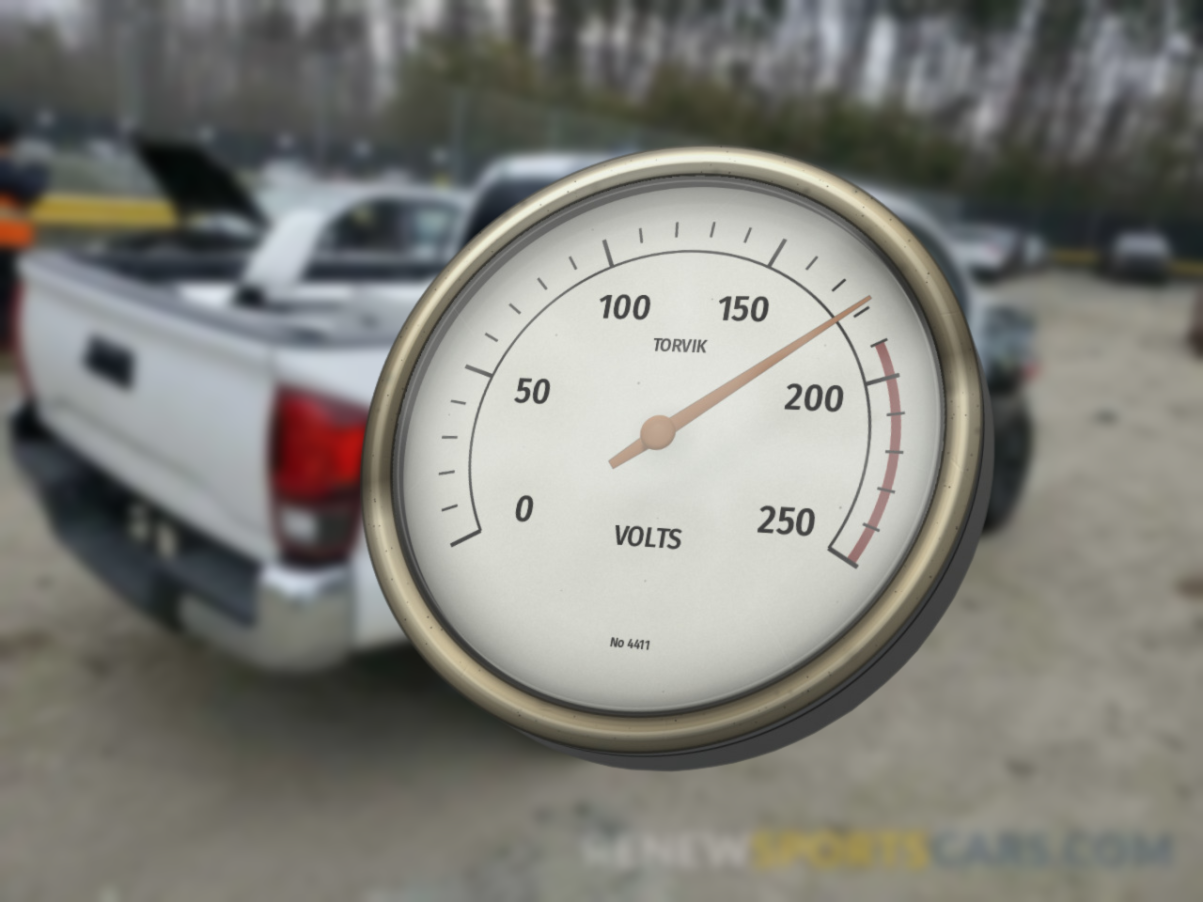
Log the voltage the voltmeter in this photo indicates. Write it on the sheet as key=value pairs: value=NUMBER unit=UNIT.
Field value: value=180 unit=V
